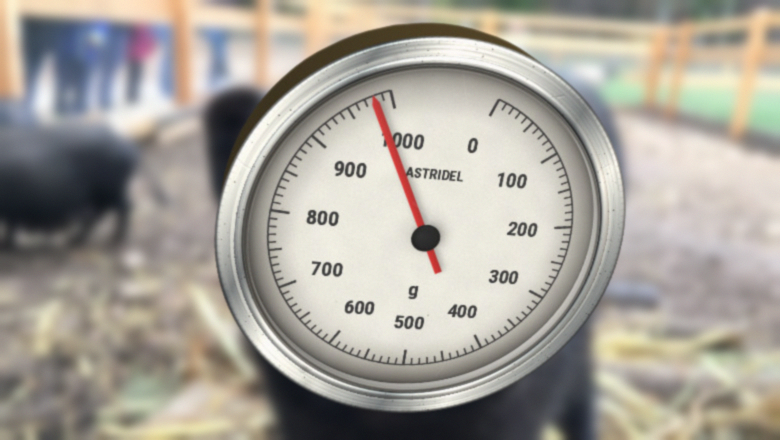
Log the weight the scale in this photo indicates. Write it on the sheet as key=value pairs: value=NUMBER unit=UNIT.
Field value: value=980 unit=g
